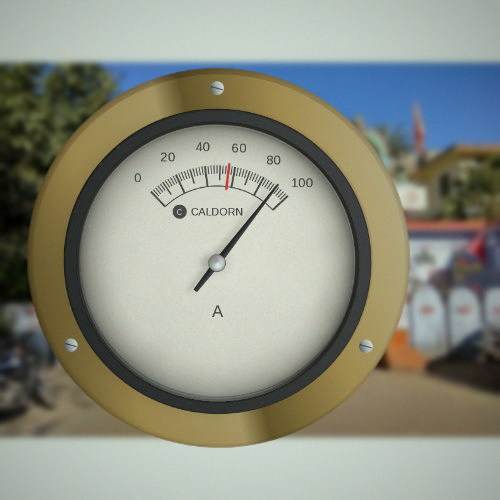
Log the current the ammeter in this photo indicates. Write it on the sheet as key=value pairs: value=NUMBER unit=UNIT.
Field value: value=90 unit=A
